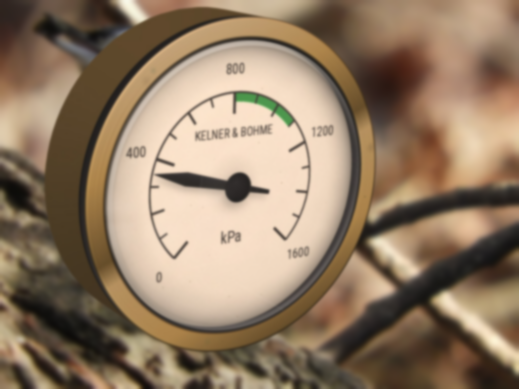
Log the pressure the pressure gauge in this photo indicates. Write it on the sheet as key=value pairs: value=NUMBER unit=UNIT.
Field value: value=350 unit=kPa
